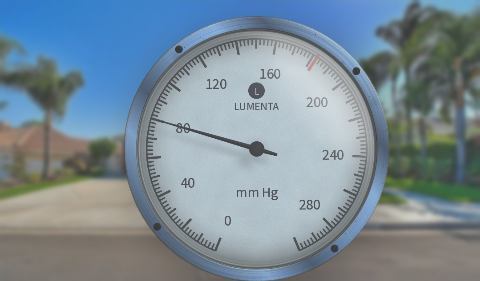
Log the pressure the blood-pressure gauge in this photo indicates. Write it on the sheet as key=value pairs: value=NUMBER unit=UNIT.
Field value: value=80 unit=mmHg
